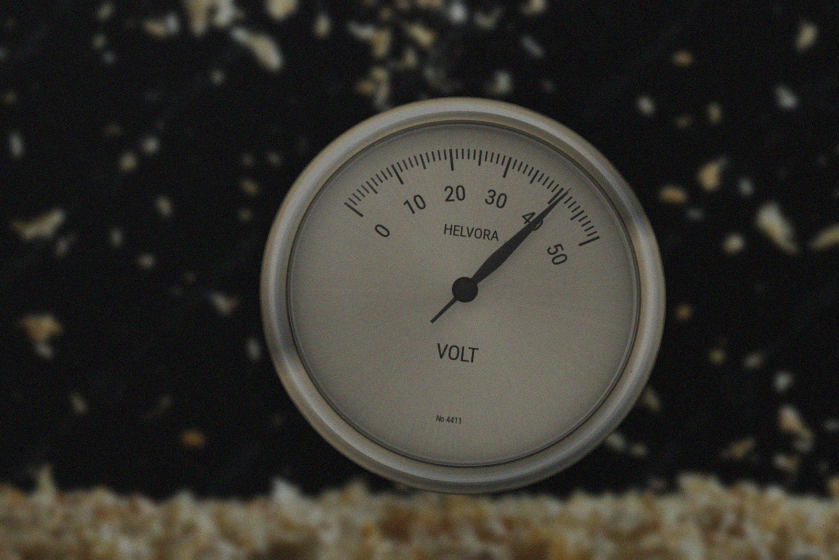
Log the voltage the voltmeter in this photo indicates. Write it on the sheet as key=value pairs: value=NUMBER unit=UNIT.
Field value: value=41 unit=V
